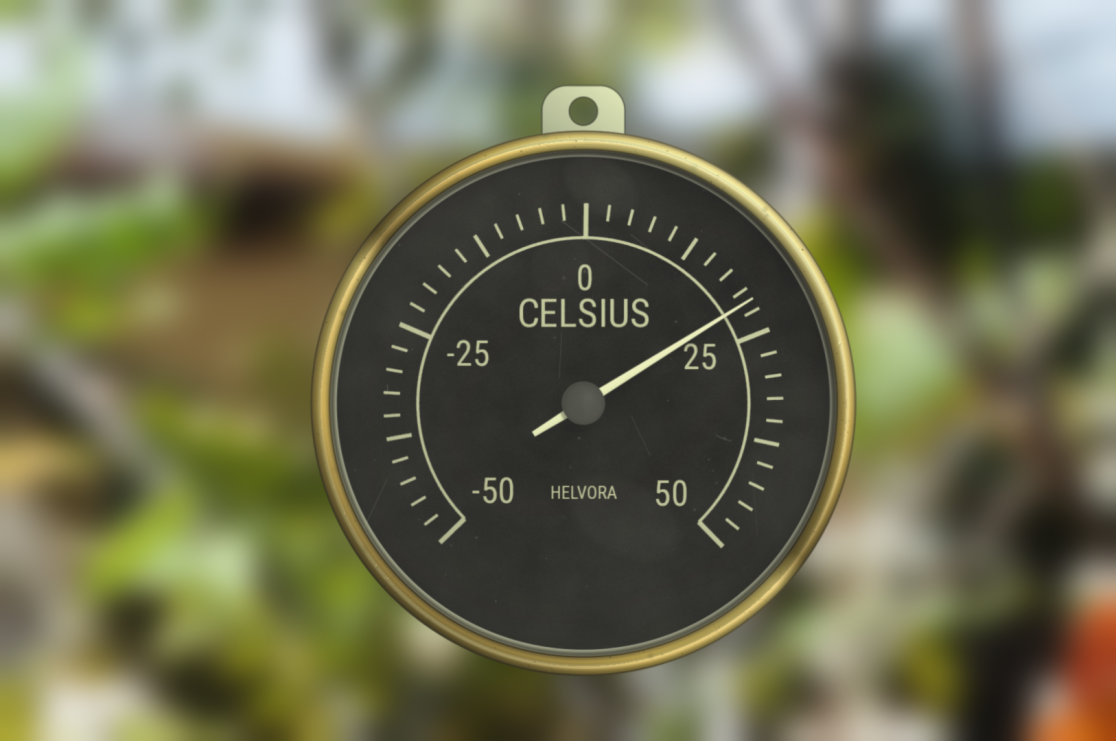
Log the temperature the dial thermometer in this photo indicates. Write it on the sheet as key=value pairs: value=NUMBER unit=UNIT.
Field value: value=21.25 unit=°C
